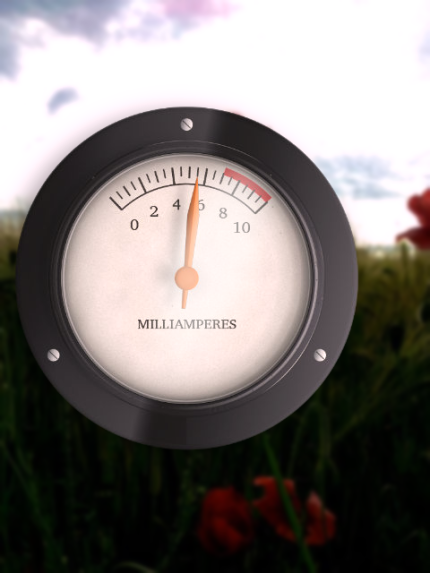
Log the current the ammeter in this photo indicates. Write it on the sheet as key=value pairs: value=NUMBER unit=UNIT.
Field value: value=5.5 unit=mA
